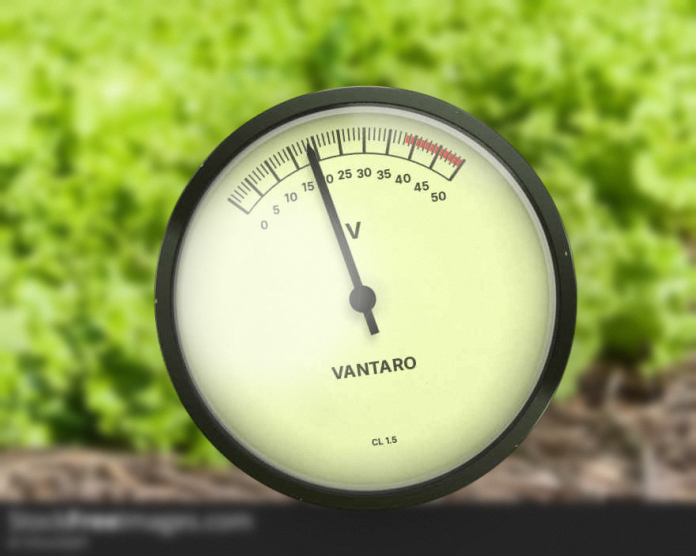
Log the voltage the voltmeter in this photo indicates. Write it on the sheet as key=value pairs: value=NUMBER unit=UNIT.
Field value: value=19 unit=V
